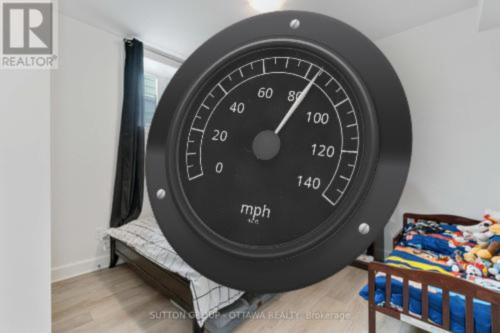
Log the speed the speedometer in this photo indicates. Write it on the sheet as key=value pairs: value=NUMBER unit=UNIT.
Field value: value=85 unit=mph
